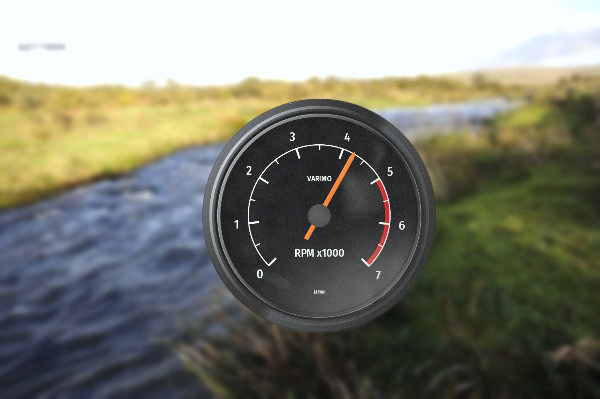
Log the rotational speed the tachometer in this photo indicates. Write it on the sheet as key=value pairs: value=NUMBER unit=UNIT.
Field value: value=4250 unit=rpm
